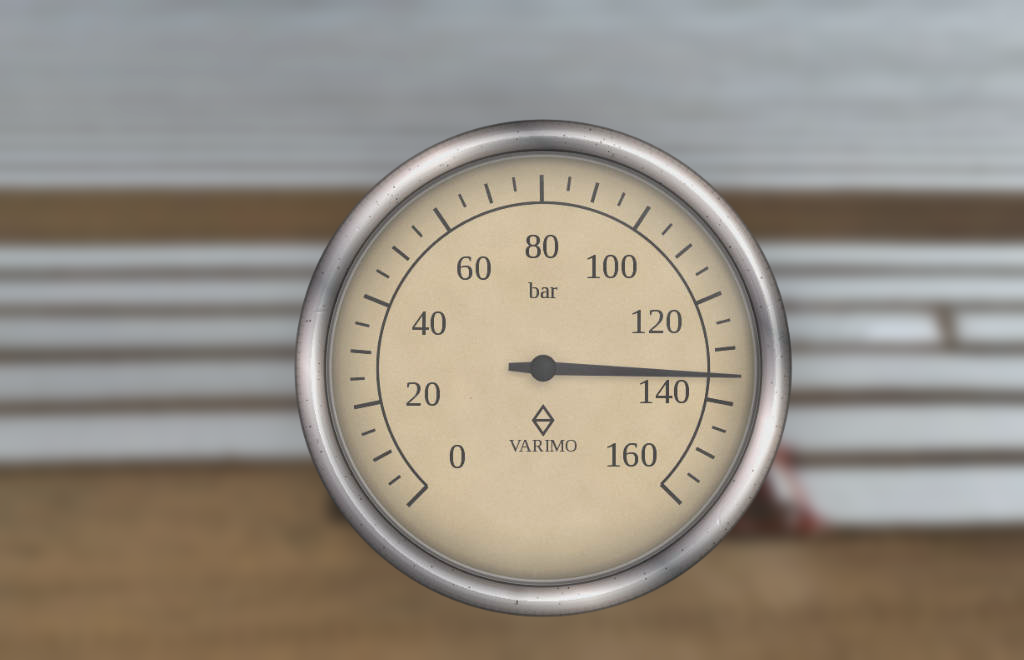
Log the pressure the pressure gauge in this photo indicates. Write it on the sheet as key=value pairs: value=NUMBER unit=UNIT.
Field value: value=135 unit=bar
